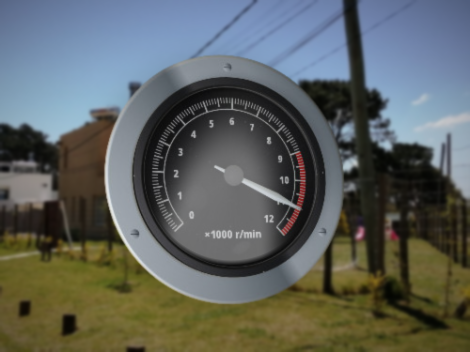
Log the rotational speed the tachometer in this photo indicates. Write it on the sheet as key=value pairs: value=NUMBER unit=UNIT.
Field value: value=11000 unit=rpm
